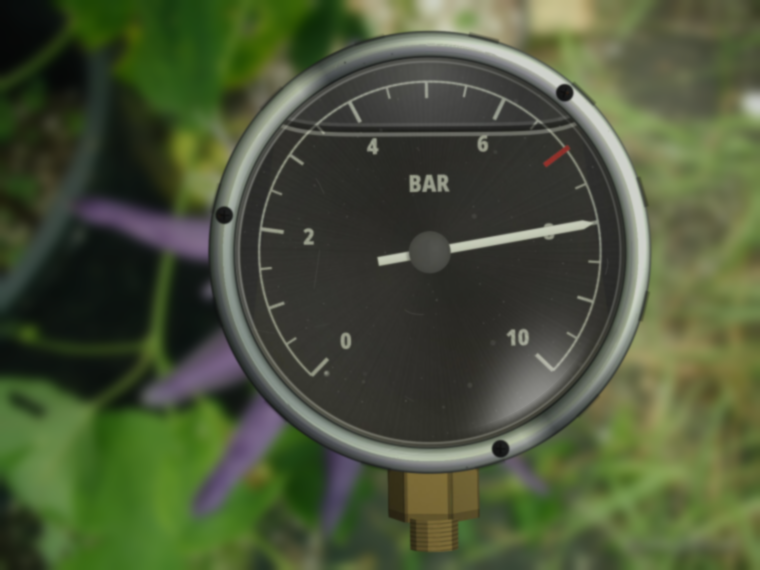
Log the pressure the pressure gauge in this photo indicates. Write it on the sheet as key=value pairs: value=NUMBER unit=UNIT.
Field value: value=8 unit=bar
